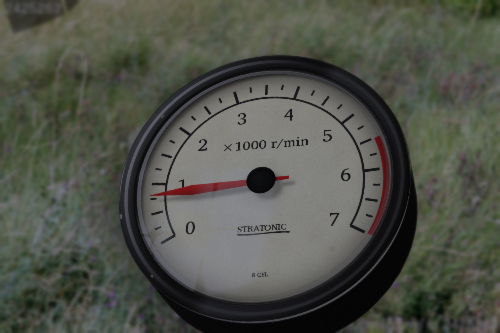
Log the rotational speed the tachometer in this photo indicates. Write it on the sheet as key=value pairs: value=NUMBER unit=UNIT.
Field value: value=750 unit=rpm
